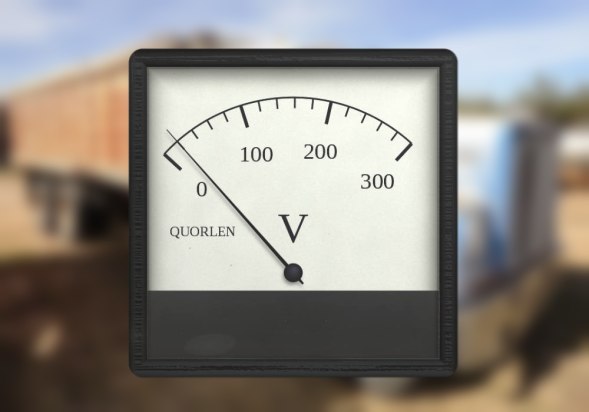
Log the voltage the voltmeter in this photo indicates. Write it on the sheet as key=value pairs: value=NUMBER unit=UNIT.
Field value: value=20 unit=V
